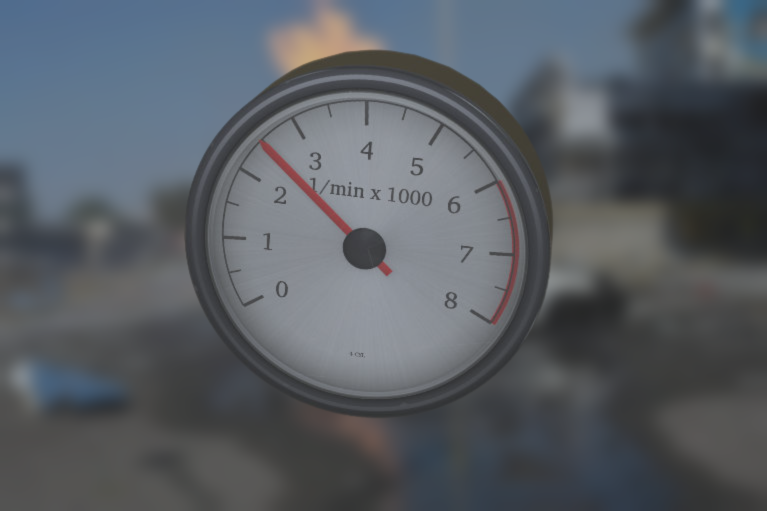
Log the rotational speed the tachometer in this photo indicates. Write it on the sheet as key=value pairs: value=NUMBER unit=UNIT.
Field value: value=2500 unit=rpm
